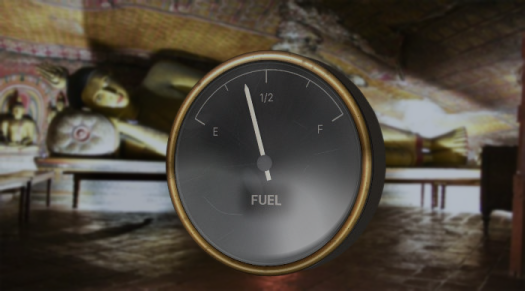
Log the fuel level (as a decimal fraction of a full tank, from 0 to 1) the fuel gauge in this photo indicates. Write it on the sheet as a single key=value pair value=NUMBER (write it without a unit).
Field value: value=0.375
